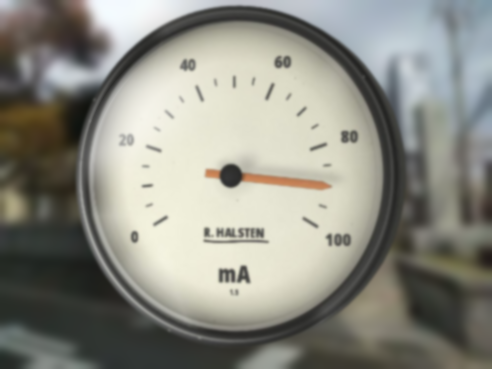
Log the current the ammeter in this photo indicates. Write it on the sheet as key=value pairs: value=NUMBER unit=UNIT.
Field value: value=90 unit=mA
